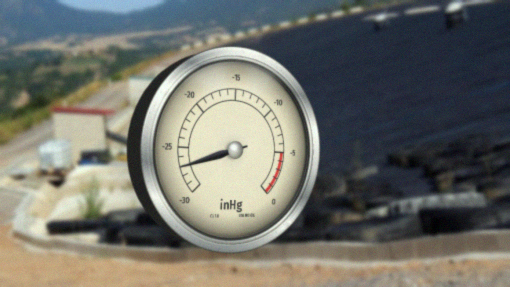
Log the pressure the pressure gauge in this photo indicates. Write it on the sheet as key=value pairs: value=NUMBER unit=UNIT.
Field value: value=-27 unit=inHg
